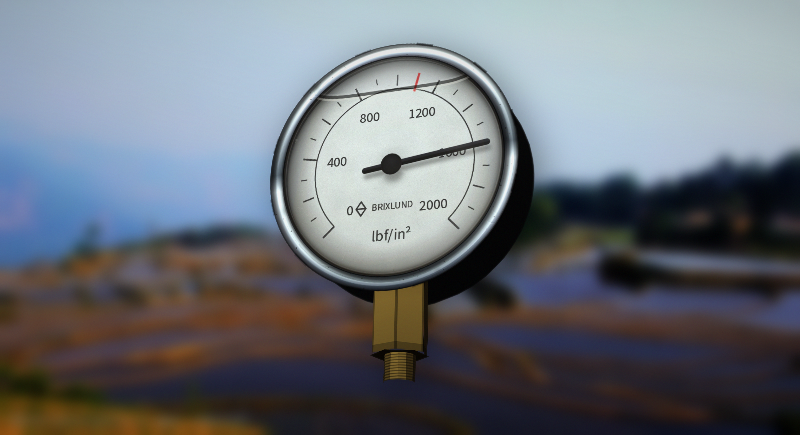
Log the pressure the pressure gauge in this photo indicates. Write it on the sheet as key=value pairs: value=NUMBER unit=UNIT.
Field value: value=1600 unit=psi
